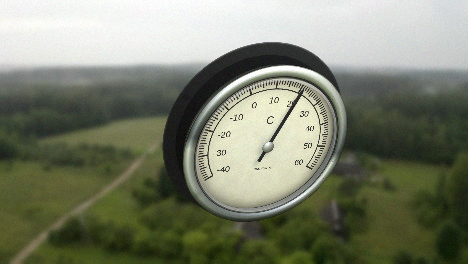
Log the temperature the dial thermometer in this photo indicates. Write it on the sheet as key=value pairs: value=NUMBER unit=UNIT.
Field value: value=20 unit=°C
